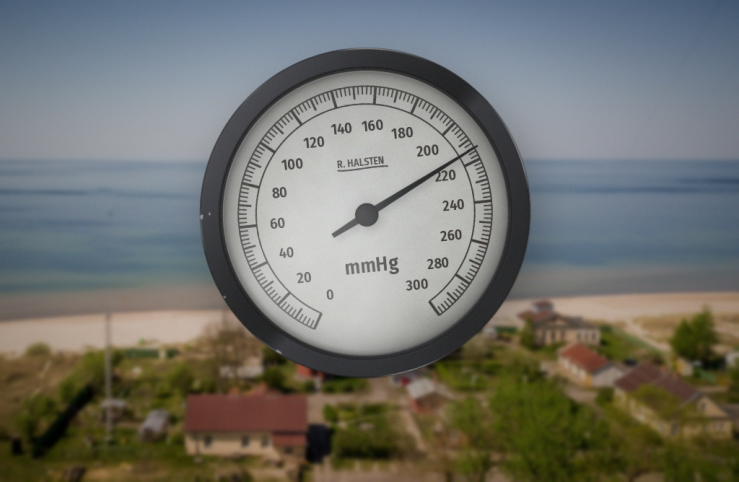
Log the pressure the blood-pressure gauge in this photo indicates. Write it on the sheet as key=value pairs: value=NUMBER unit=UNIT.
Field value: value=214 unit=mmHg
